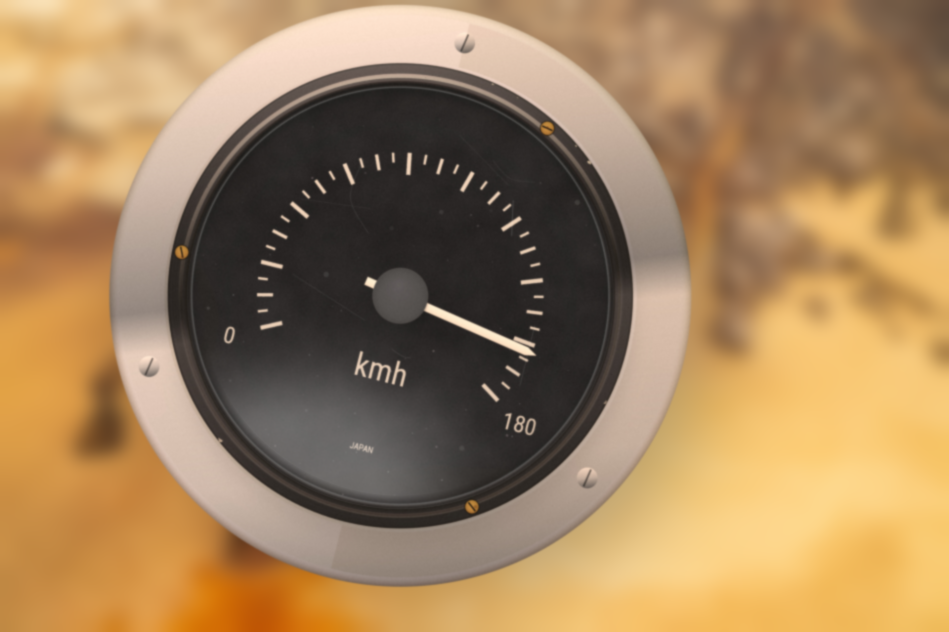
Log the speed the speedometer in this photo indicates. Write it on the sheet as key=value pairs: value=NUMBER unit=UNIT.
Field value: value=162.5 unit=km/h
